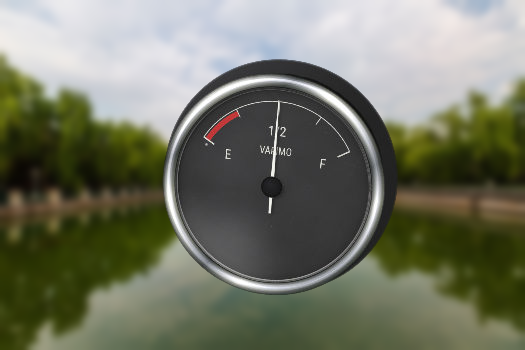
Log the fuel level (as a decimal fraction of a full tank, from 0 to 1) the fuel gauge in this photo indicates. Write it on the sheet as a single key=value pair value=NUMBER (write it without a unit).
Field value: value=0.5
